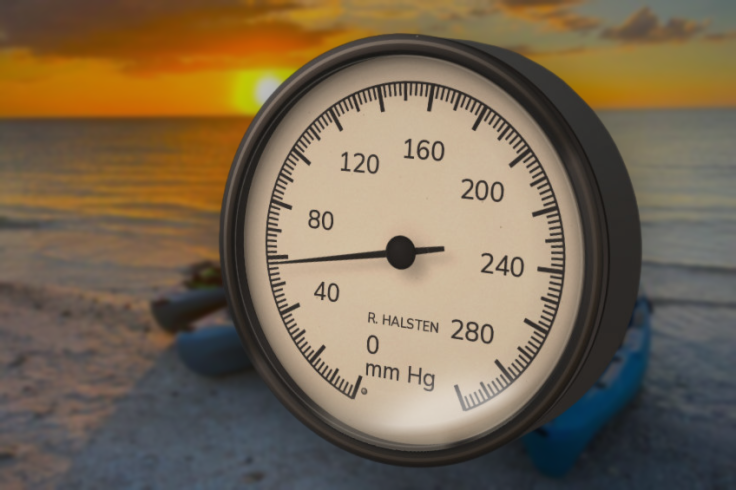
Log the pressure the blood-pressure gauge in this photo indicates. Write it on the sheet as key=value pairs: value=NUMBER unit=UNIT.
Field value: value=58 unit=mmHg
